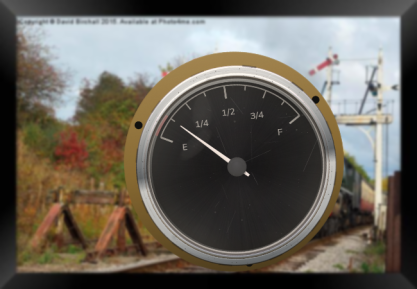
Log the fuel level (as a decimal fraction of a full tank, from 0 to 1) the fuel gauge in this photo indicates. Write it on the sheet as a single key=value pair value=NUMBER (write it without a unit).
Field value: value=0.125
